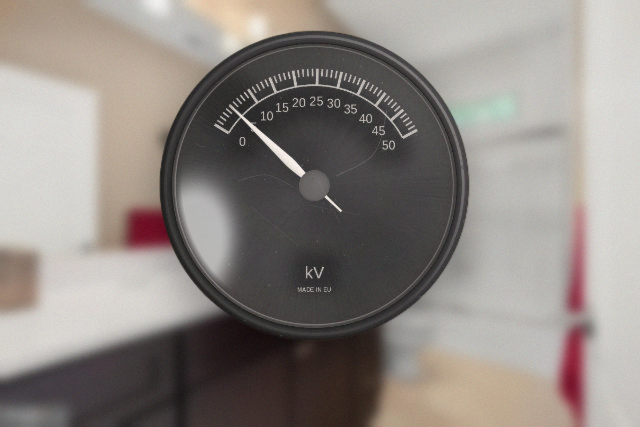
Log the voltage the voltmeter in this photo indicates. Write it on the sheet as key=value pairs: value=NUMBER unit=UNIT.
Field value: value=5 unit=kV
